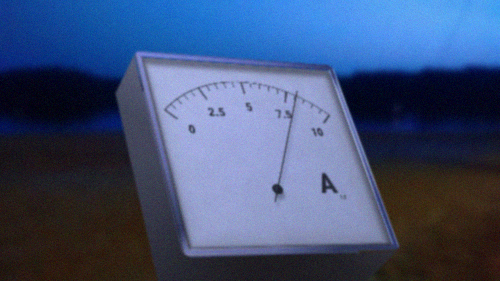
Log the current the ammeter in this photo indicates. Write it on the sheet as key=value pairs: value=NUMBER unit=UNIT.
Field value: value=8 unit=A
